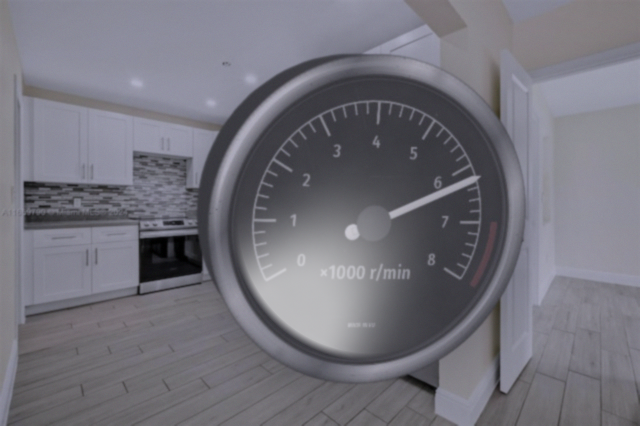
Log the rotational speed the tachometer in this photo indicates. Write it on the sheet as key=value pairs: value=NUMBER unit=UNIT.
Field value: value=6200 unit=rpm
